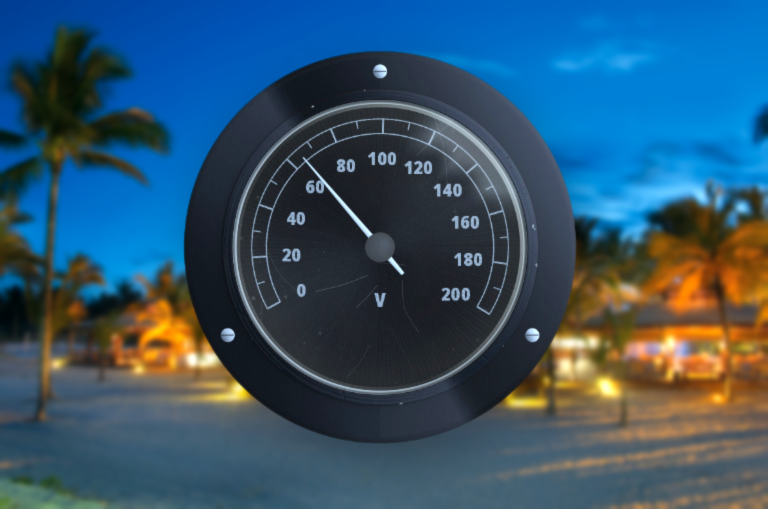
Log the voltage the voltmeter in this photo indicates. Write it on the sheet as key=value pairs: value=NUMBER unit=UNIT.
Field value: value=65 unit=V
